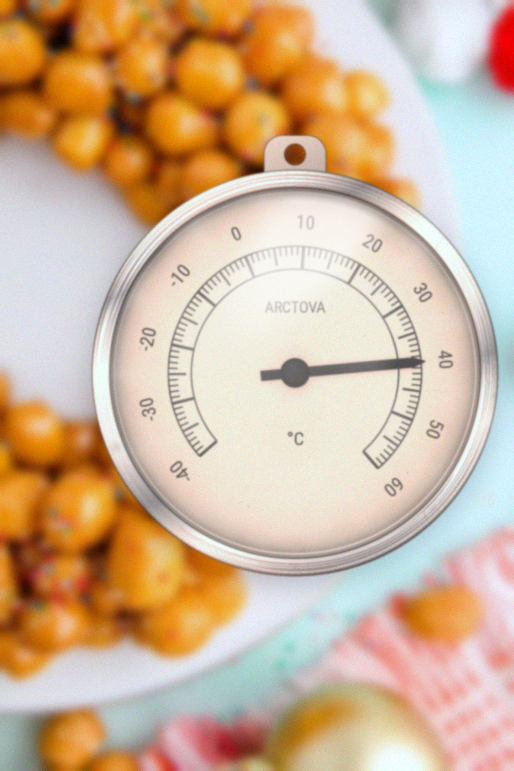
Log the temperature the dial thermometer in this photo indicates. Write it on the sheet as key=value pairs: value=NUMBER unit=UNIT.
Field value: value=40 unit=°C
